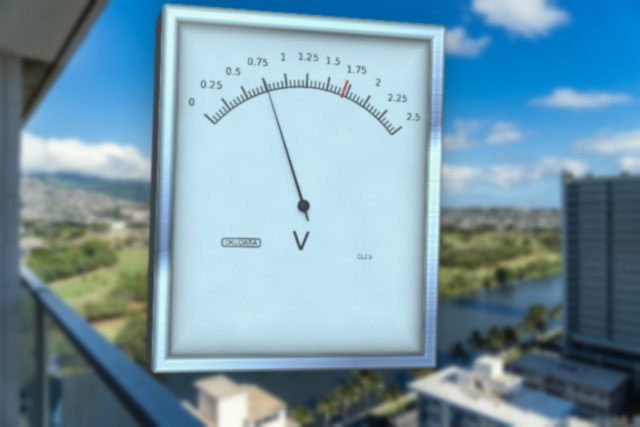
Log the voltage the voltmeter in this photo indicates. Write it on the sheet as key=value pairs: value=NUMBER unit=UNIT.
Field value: value=0.75 unit=V
